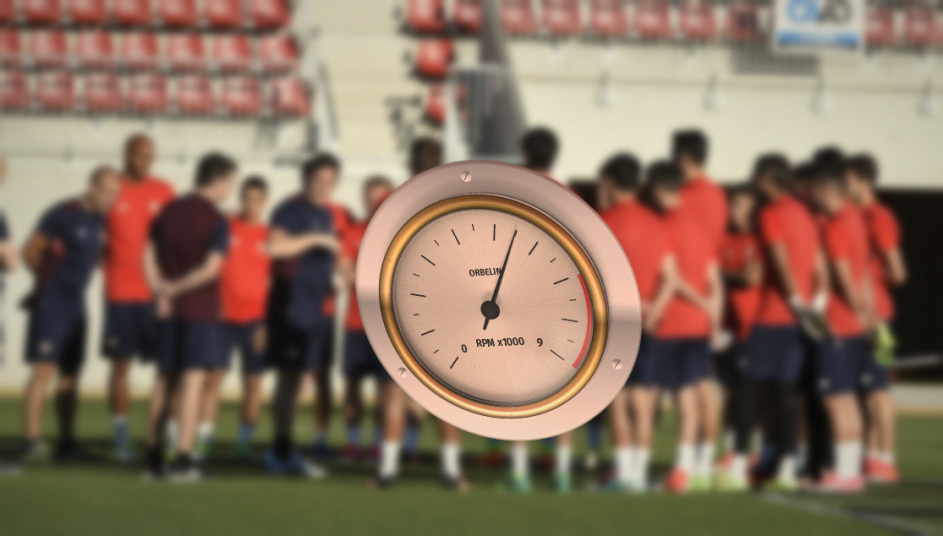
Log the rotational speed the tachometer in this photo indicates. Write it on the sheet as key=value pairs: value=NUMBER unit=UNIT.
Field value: value=5500 unit=rpm
